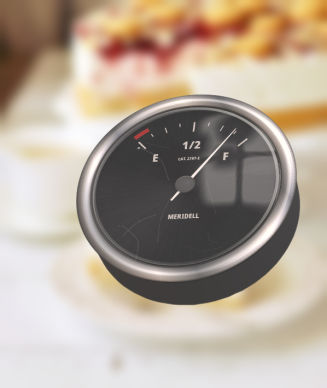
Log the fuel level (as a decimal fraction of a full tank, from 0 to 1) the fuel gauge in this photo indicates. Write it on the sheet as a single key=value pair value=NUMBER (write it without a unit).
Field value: value=0.875
